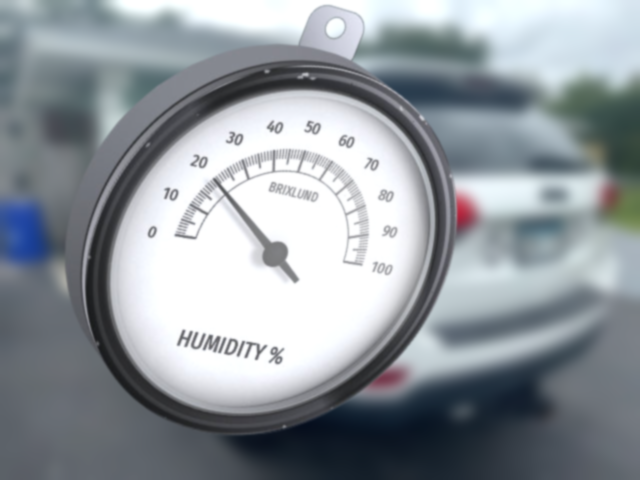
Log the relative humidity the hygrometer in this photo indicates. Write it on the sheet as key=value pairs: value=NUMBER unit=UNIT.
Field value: value=20 unit=%
